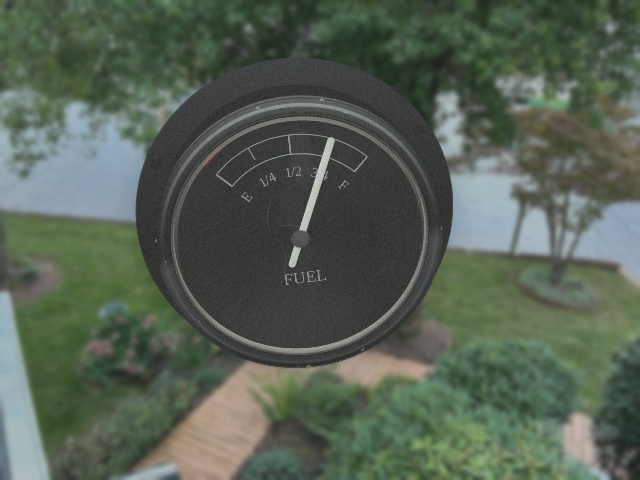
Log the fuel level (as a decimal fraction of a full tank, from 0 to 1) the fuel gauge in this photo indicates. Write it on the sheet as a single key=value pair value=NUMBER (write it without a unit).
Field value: value=0.75
